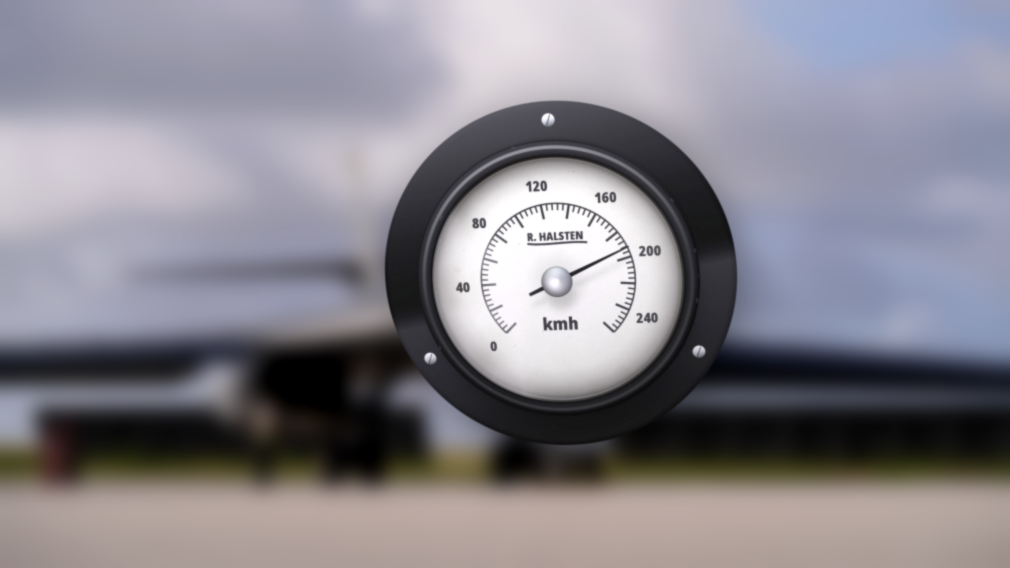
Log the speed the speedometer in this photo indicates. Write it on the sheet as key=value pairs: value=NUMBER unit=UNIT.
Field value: value=192 unit=km/h
